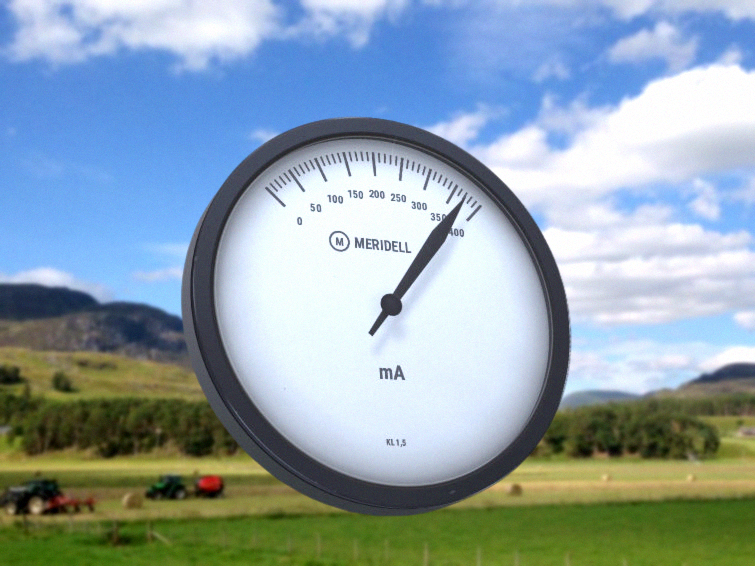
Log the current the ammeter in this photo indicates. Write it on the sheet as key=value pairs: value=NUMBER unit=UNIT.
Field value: value=370 unit=mA
